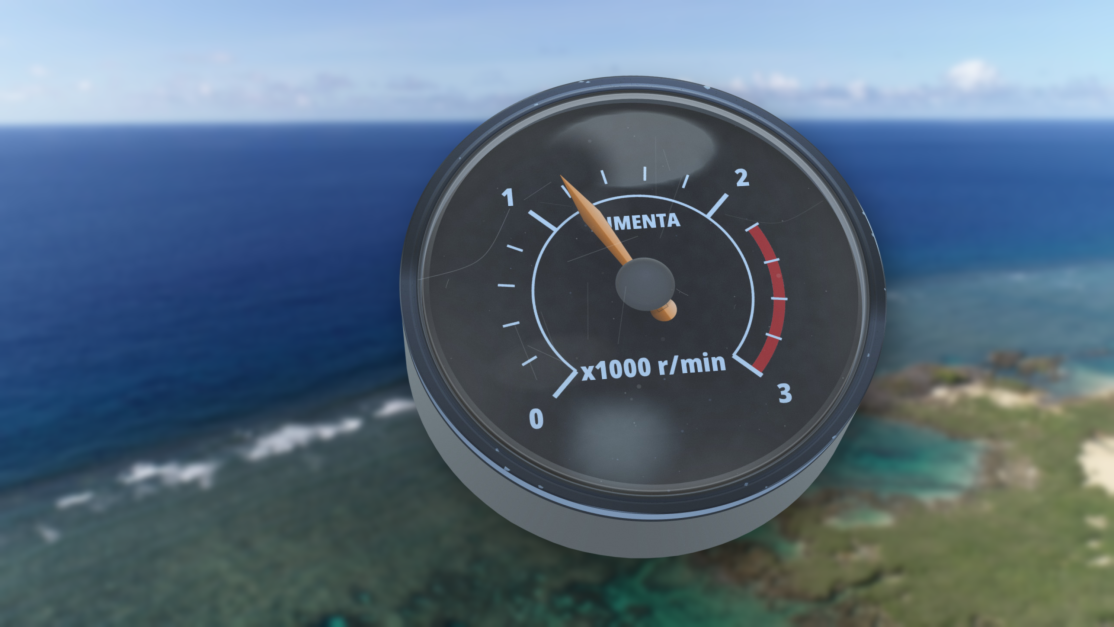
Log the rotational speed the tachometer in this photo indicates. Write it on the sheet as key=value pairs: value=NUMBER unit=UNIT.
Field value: value=1200 unit=rpm
